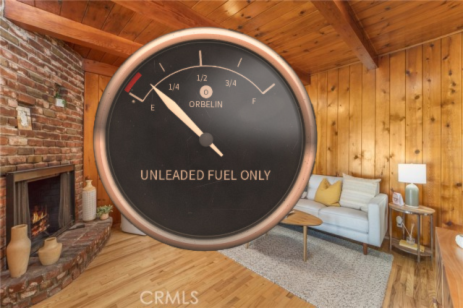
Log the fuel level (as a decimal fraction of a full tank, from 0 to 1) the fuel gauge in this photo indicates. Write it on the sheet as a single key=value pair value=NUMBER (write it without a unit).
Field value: value=0.125
